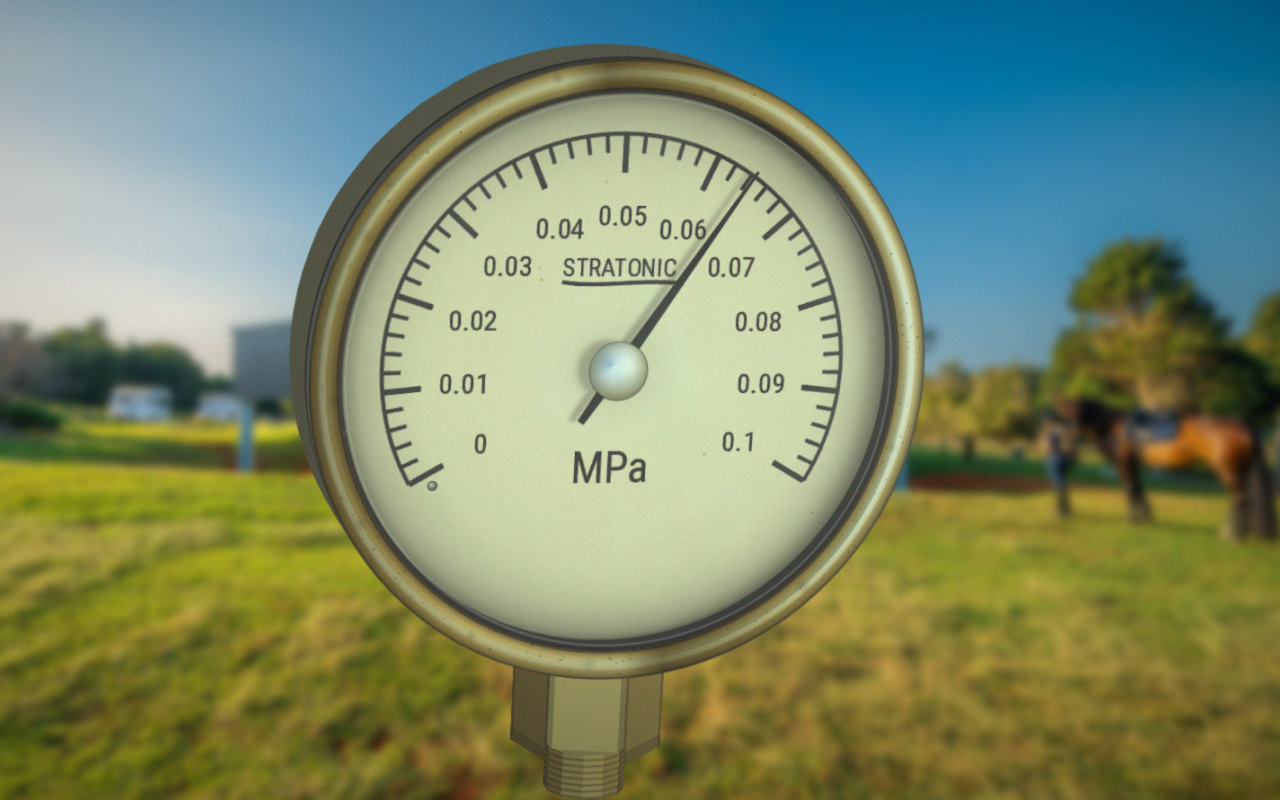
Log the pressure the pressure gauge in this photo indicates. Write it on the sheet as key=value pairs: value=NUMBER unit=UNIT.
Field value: value=0.064 unit=MPa
